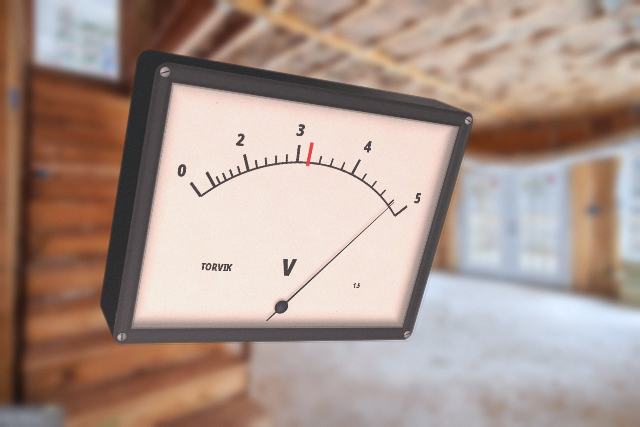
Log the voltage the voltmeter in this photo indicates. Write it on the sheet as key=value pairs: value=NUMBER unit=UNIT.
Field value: value=4.8 unit=V
